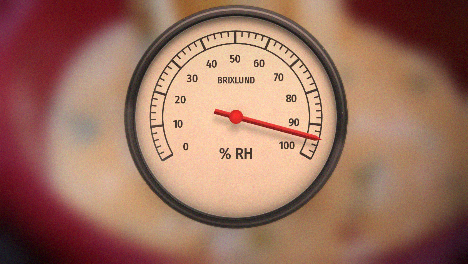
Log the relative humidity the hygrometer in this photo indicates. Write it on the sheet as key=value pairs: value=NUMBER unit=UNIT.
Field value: value=94 unit=%
